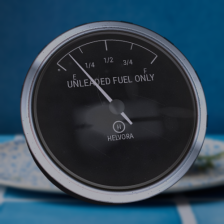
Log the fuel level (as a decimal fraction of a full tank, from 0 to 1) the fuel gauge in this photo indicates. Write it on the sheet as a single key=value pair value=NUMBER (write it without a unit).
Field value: value=0.125
